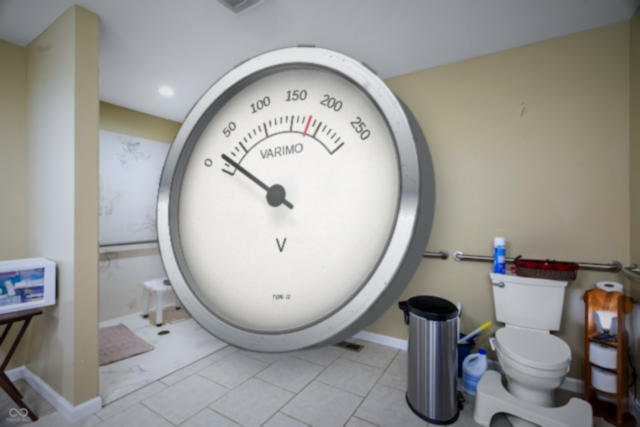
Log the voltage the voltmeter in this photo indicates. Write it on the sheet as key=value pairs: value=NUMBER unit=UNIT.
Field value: value=20 unit=V
